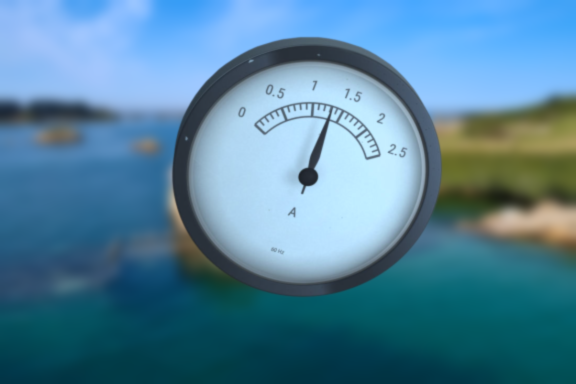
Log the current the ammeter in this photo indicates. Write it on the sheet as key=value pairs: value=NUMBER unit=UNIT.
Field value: value=1.3 unit=A
